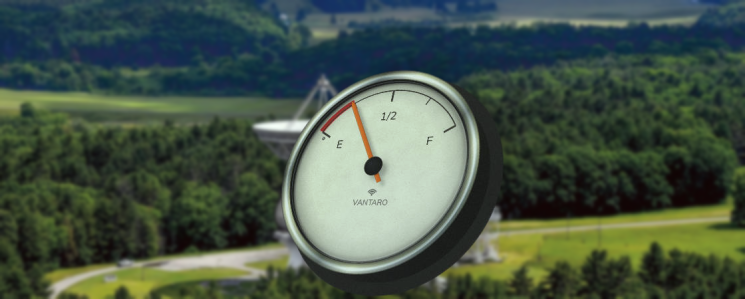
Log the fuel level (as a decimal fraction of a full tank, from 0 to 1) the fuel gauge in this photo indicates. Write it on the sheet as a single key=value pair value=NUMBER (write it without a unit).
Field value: value=0.25
